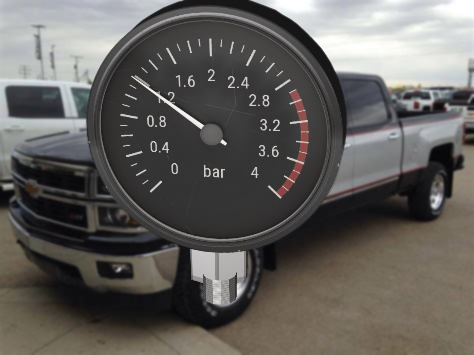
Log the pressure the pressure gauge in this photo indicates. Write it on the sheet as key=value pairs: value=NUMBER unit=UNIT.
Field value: value=1.2 unit=bar
